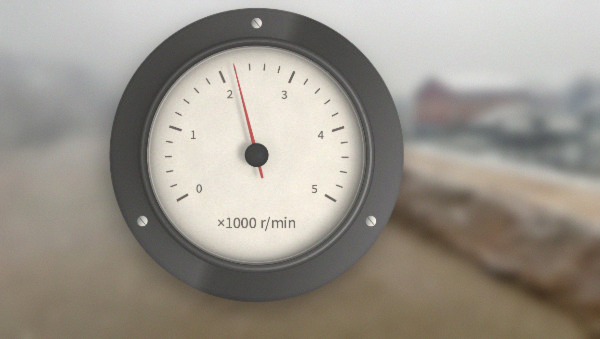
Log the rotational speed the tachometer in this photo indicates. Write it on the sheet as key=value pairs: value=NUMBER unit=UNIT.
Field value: value=2200 unit=rpm
